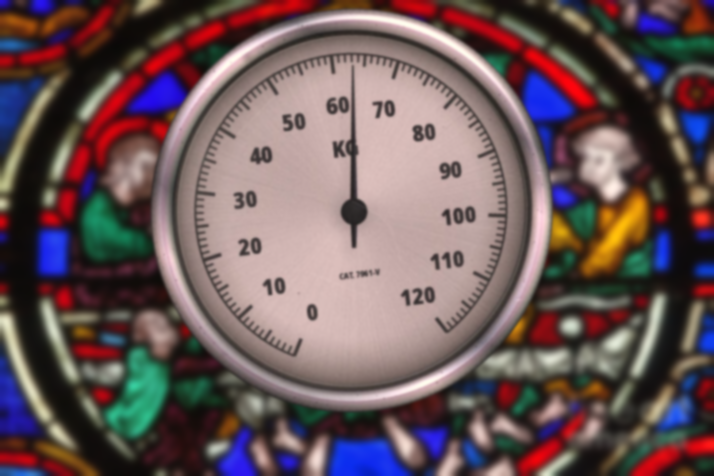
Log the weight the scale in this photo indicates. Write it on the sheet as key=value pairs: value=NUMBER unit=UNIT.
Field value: value=63 unit=kg
